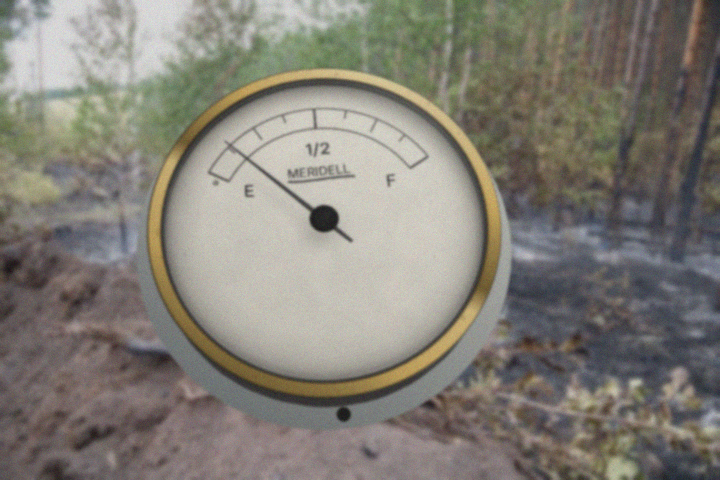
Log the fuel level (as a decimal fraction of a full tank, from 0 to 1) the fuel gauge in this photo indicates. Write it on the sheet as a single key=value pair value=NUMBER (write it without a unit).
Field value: value=0.125
